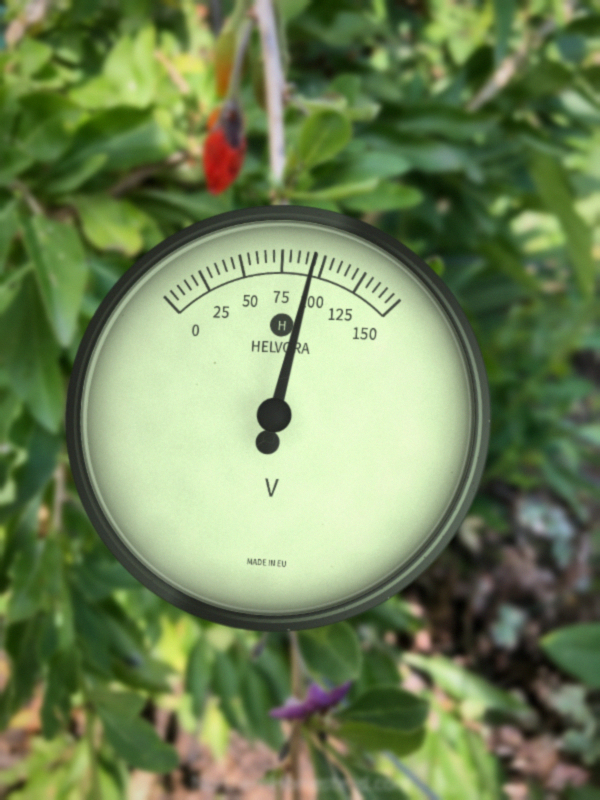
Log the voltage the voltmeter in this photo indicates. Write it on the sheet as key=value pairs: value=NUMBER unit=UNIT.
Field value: value=95 unit=V
